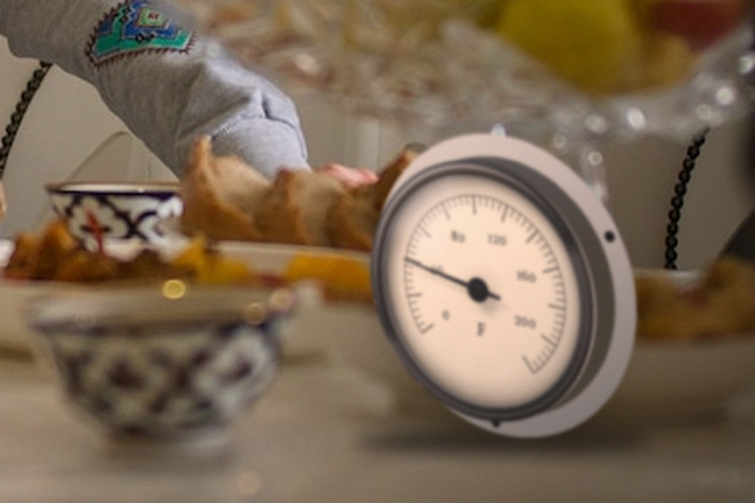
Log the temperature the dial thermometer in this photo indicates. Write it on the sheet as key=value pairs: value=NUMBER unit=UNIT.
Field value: value=40 unit=°F
